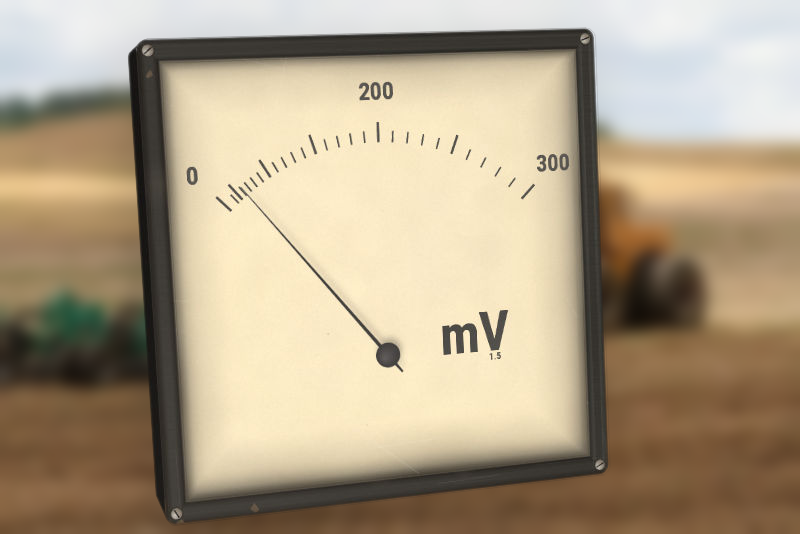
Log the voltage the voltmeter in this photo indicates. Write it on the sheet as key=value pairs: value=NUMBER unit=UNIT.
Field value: value=60 unit=mV
